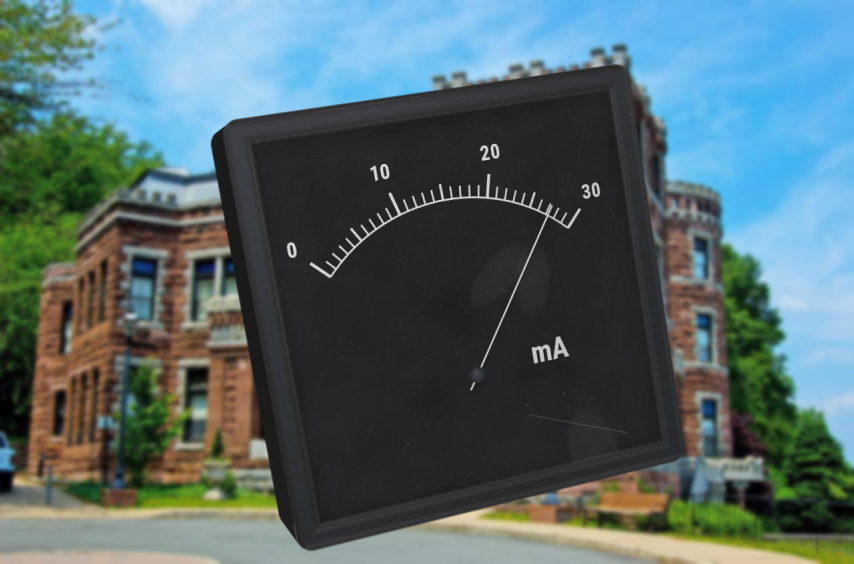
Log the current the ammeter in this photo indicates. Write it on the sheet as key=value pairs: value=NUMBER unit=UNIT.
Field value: value=27 unit=mA
